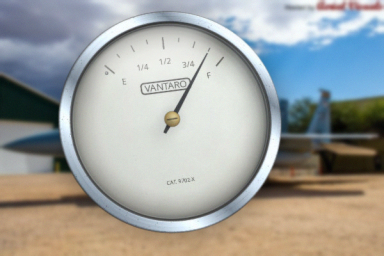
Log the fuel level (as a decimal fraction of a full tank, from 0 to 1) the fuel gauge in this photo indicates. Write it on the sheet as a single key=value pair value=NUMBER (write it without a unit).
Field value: value=0.875
